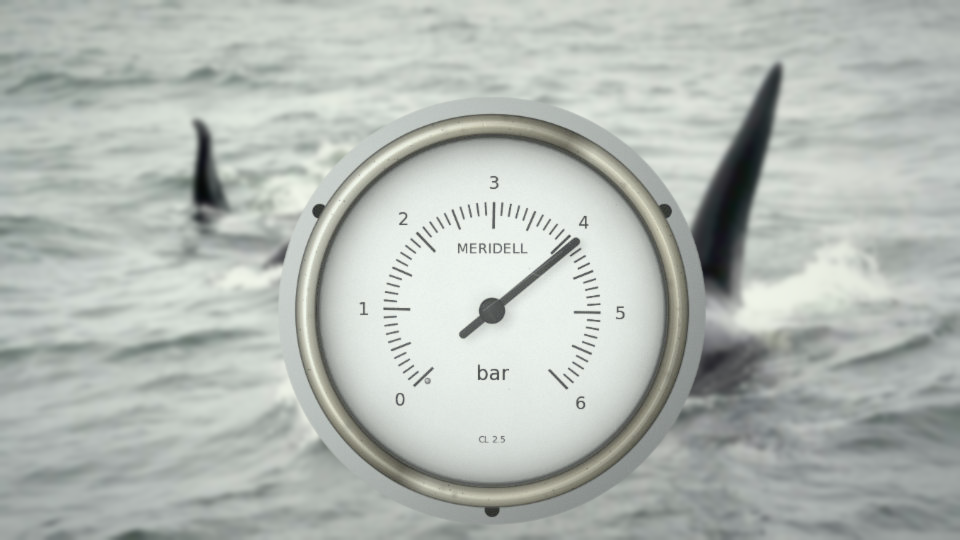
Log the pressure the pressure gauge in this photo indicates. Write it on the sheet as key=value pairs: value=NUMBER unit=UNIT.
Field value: value=4.1 unit=bar
